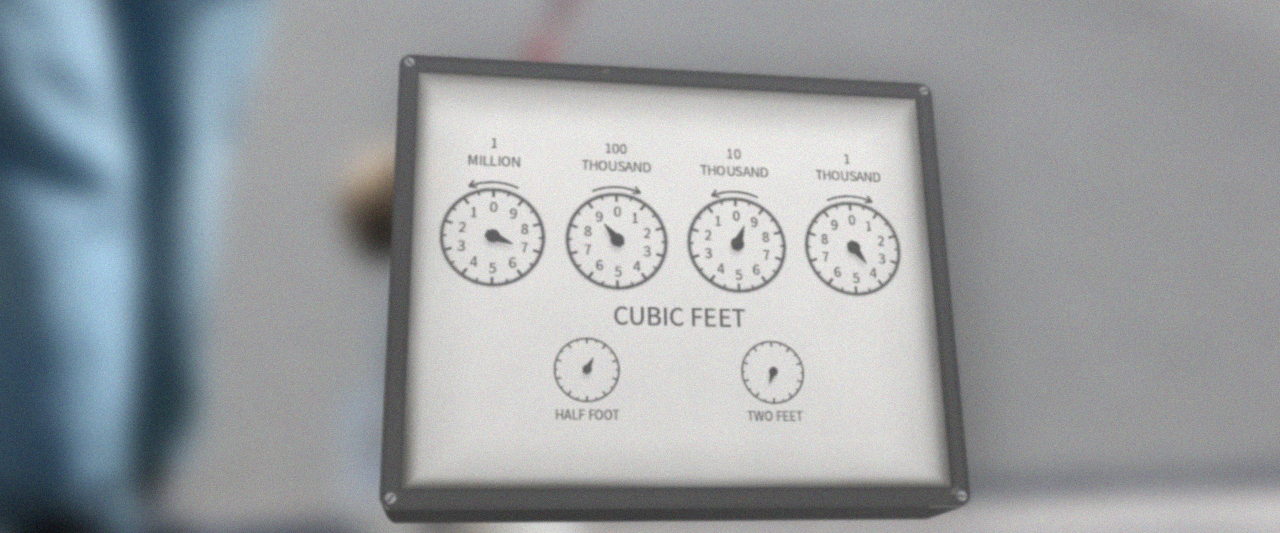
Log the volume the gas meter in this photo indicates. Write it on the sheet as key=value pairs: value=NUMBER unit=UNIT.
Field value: value=689400 unit=ft³
